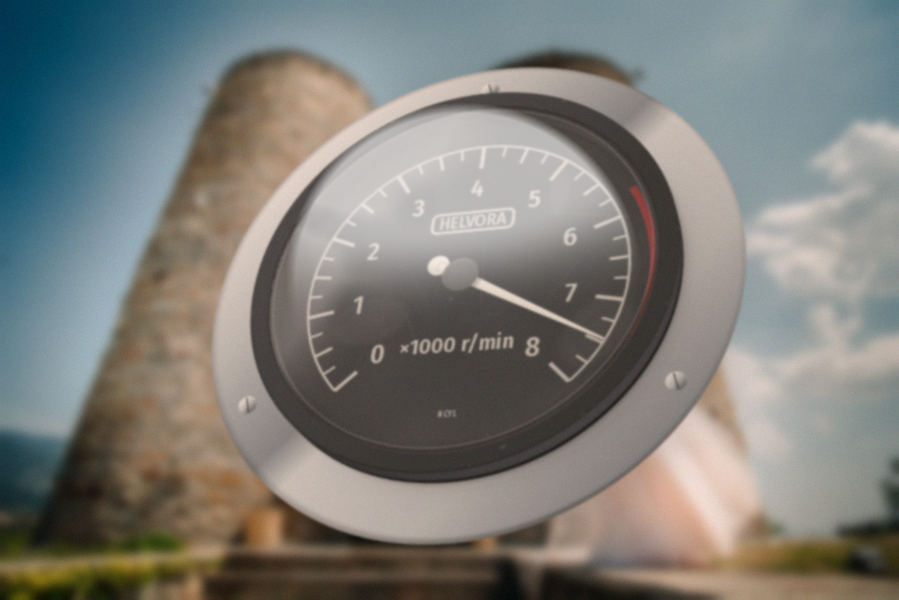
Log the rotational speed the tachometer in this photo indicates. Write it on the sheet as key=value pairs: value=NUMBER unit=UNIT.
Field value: value=7500 unit=rpm
